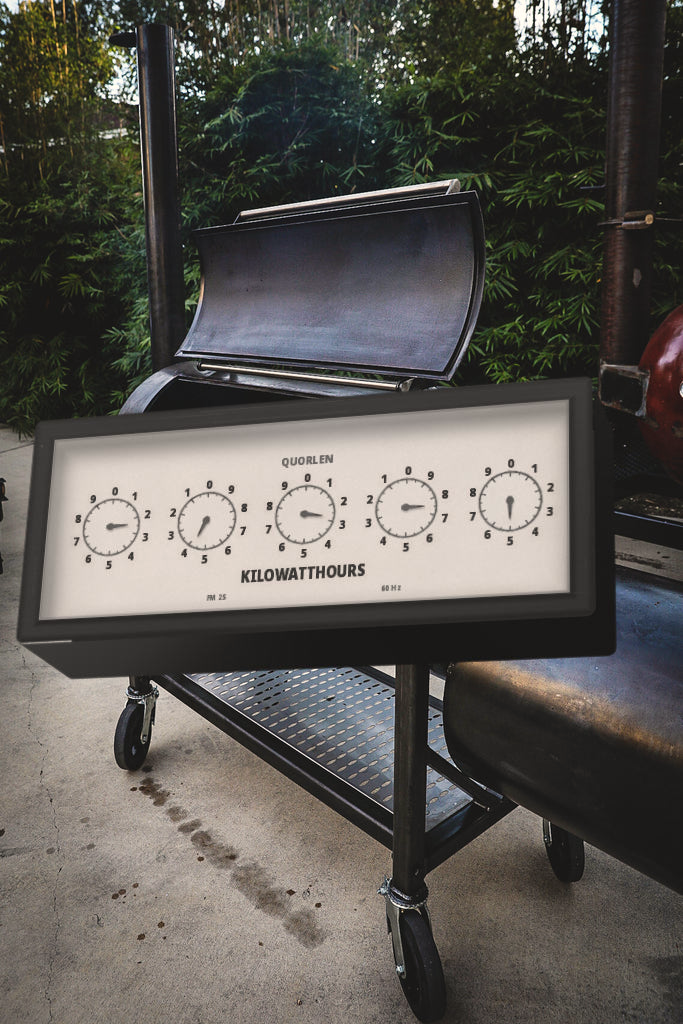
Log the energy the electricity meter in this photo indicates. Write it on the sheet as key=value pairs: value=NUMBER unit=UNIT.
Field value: value=24275 unit=kWh
